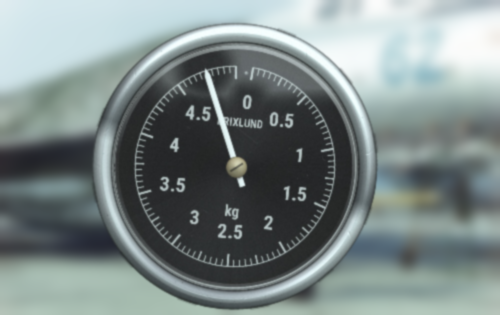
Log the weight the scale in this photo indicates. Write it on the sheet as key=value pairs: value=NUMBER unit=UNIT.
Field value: value=4.75 unit=kg
